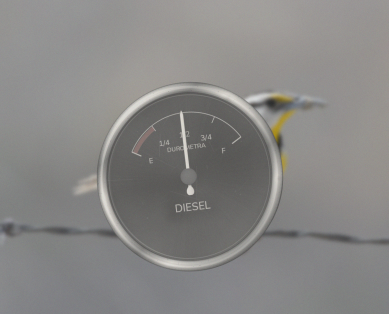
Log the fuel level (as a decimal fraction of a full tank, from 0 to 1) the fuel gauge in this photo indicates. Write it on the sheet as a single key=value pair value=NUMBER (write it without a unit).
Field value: value=0.5
